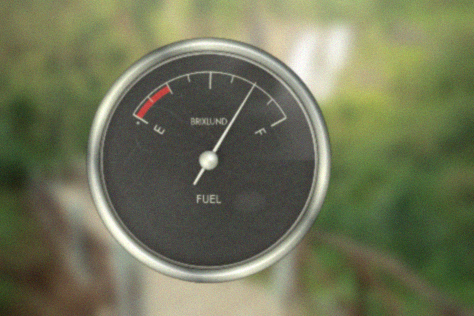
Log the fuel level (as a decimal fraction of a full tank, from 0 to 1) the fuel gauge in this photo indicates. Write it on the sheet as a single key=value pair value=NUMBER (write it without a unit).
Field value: value=0.75
